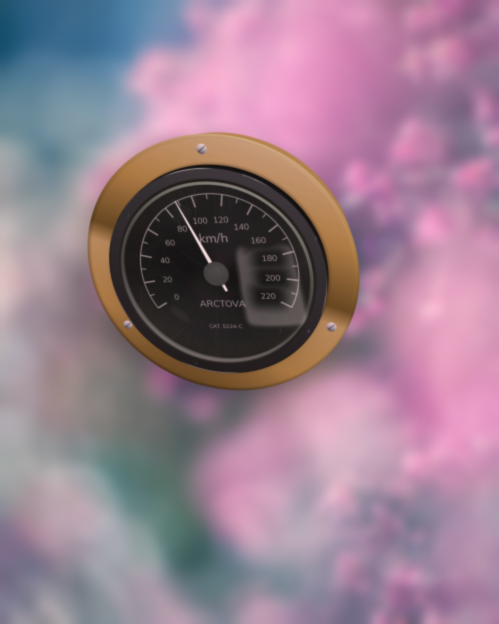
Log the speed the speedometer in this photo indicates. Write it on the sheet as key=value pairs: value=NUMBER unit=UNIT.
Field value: value=90 unit=km/h
